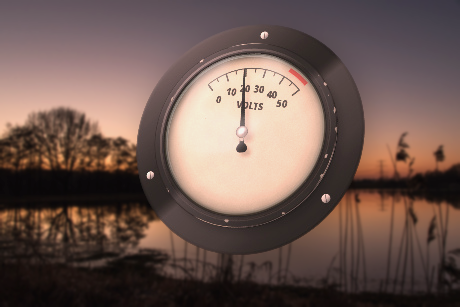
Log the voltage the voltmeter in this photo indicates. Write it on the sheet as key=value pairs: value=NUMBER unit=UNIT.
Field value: value=20 unit=V
